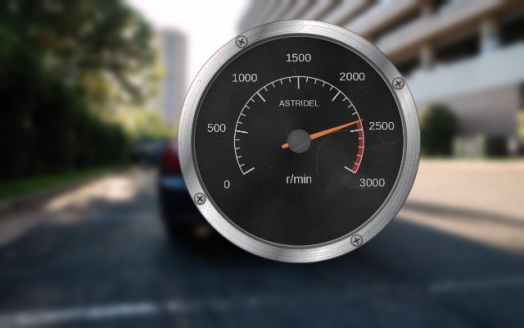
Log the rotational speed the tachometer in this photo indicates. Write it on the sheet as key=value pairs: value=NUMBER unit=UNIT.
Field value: value=2400 unit=rpm
